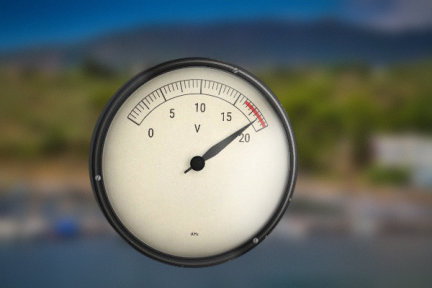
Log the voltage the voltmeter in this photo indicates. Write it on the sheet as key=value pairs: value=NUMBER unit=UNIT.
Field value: value=18.5 unit=V
